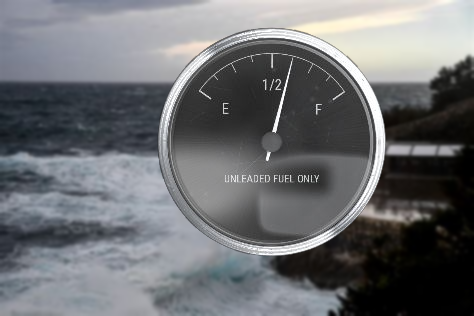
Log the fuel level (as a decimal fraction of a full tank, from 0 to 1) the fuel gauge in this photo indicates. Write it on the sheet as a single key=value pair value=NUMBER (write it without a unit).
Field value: value=0.625
